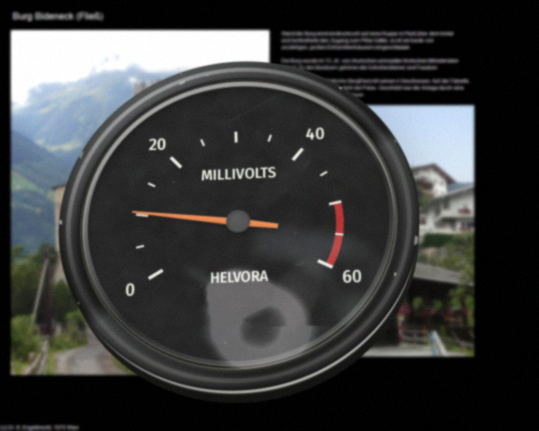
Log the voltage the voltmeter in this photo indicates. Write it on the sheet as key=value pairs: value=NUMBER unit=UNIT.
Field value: value=10 unit=mV
